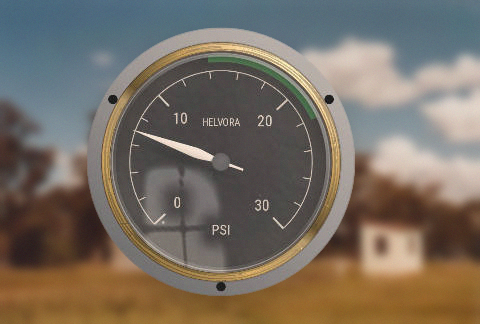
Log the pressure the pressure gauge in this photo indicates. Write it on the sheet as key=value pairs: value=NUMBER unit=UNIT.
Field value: value=7 unit=psi
